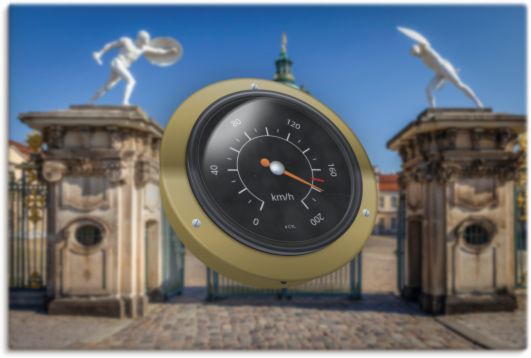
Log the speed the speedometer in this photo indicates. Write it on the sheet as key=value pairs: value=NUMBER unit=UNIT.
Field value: value=180 unit=km/h
